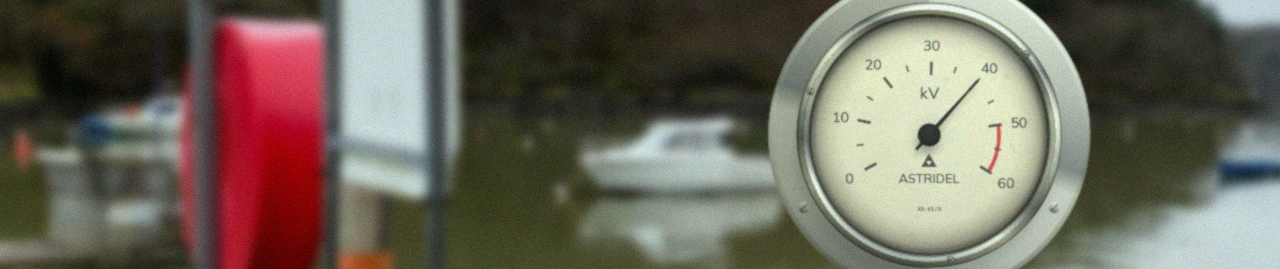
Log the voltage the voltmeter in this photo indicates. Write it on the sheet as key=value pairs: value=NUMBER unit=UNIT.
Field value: value=40 unit=kV
